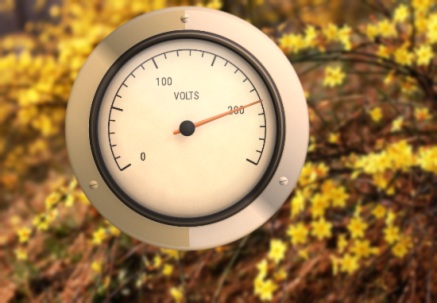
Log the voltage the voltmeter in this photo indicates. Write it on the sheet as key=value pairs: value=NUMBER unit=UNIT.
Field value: value=200 unit=V
